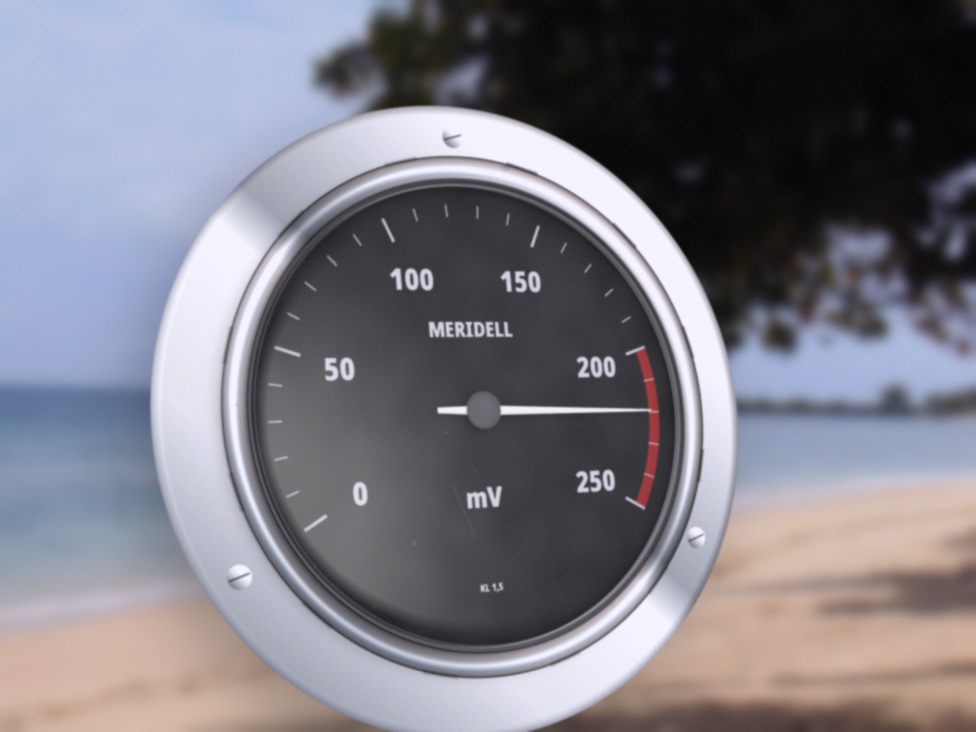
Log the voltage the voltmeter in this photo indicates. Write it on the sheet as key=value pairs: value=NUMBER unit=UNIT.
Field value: value=220 unit=mV
